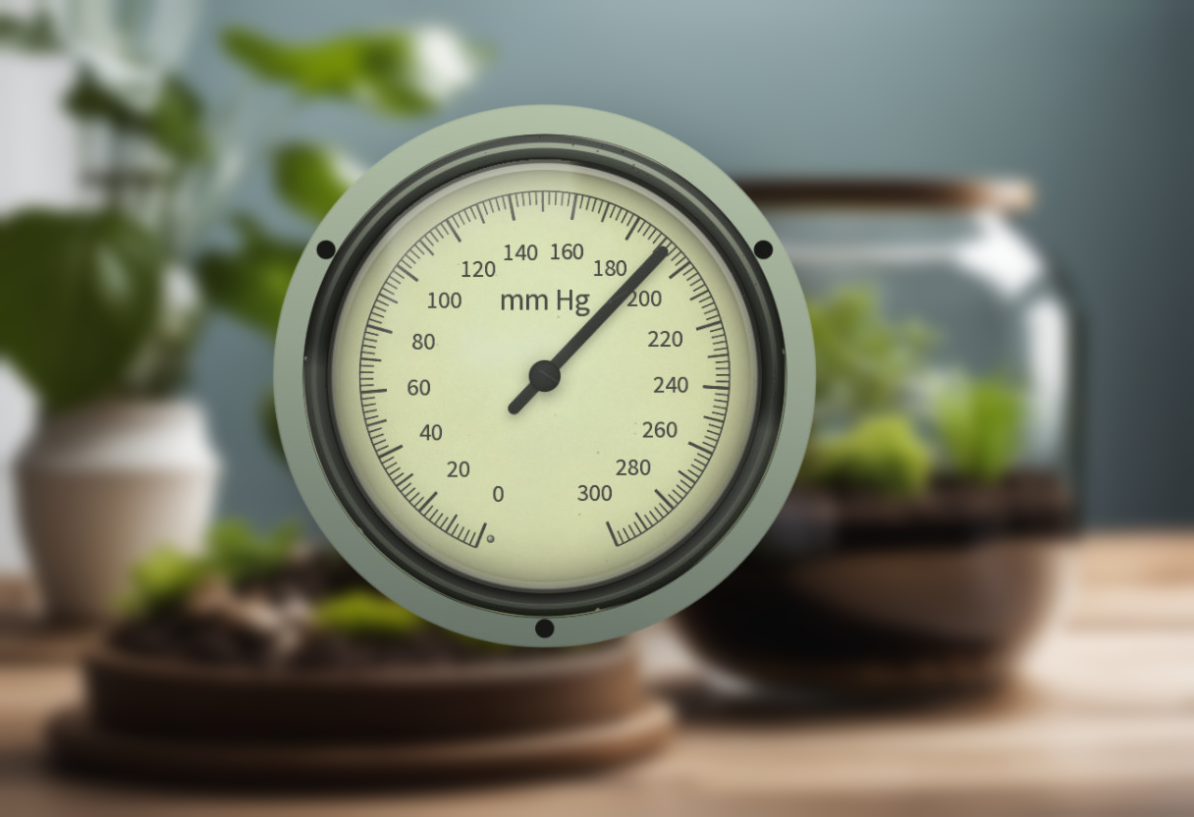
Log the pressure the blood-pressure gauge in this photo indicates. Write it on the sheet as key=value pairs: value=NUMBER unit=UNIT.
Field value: value=192 unit=mmHg
